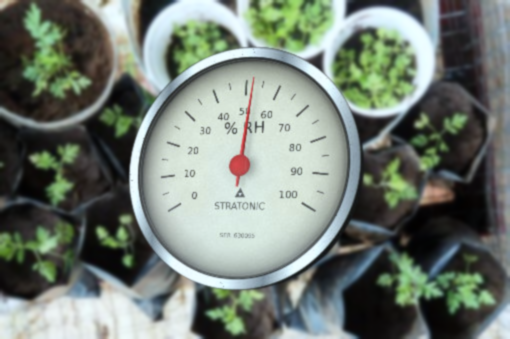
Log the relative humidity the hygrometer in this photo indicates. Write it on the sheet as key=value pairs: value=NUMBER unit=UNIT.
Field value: value=52.5 unit=%
